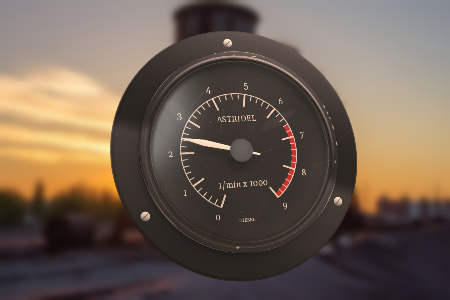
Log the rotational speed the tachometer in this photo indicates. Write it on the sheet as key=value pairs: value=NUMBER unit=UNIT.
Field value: value=2400 unit=rpm
